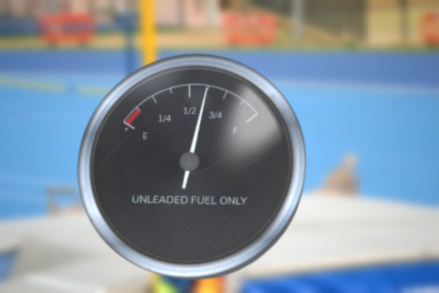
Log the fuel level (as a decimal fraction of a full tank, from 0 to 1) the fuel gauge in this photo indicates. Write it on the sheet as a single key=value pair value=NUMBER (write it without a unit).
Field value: value=0.625
